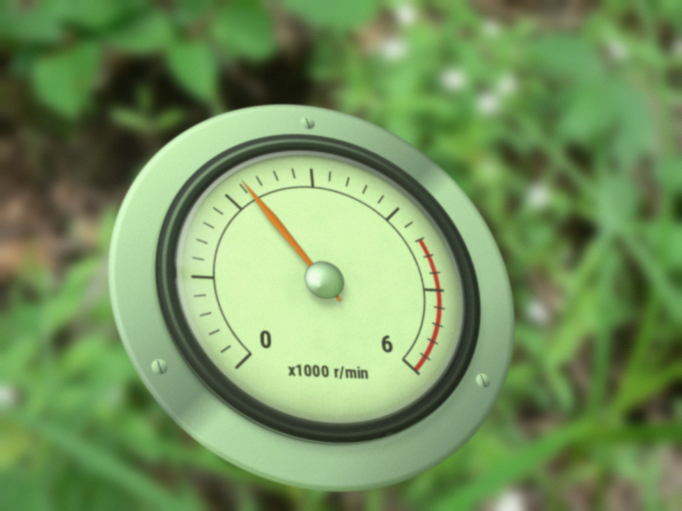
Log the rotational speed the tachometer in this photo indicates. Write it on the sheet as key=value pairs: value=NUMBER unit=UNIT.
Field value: value=2200 unit=rpm
